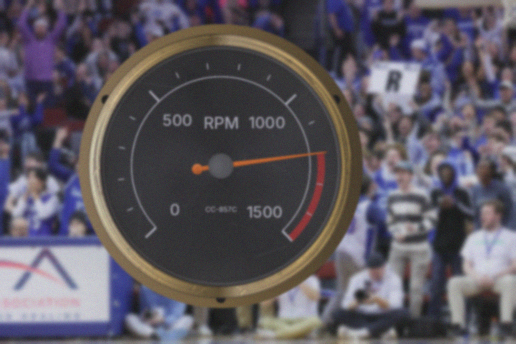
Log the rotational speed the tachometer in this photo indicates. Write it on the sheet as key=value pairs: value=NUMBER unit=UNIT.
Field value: value=1200 unit=rpm
